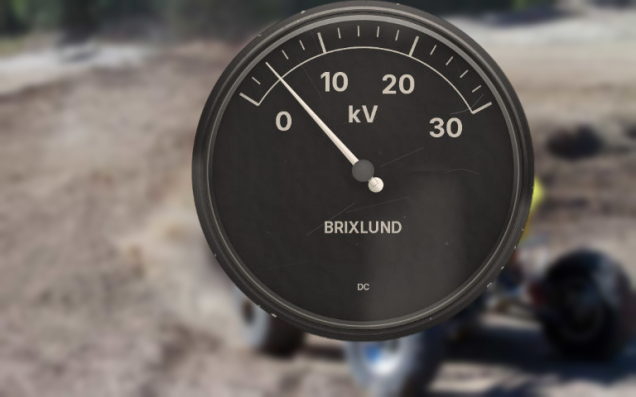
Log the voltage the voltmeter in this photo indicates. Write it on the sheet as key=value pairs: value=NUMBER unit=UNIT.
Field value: value=4 unit=kV
